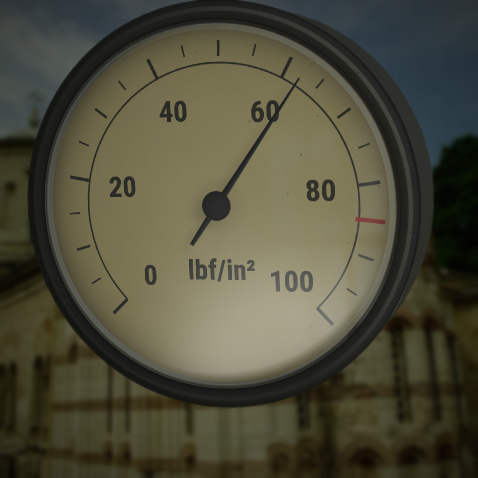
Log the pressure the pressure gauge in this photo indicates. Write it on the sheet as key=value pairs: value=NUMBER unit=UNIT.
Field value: value=62.5 unit=psi
